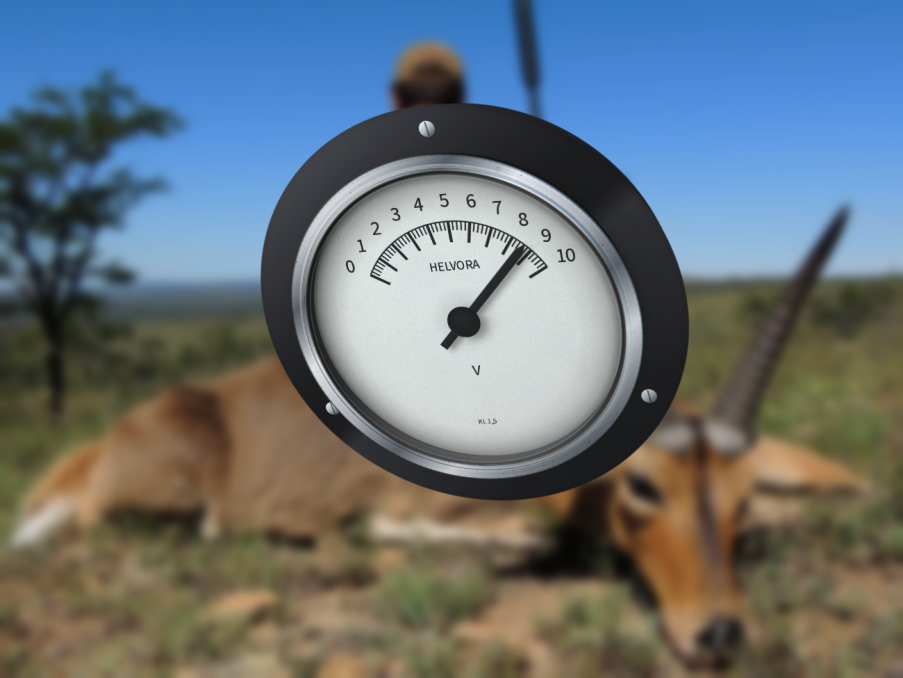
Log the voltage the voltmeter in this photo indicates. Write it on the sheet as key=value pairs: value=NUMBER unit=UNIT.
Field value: value=8.6 unit=V
